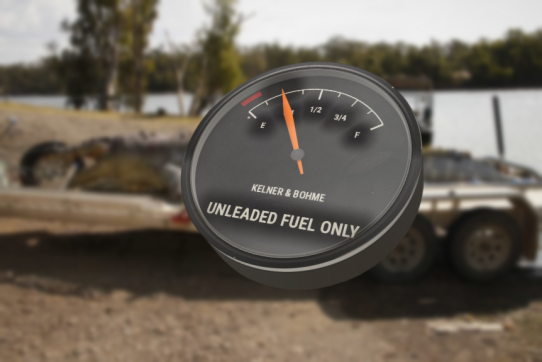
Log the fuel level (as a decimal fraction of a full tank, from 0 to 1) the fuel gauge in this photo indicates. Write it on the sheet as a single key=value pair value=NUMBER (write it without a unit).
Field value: value=0.25
